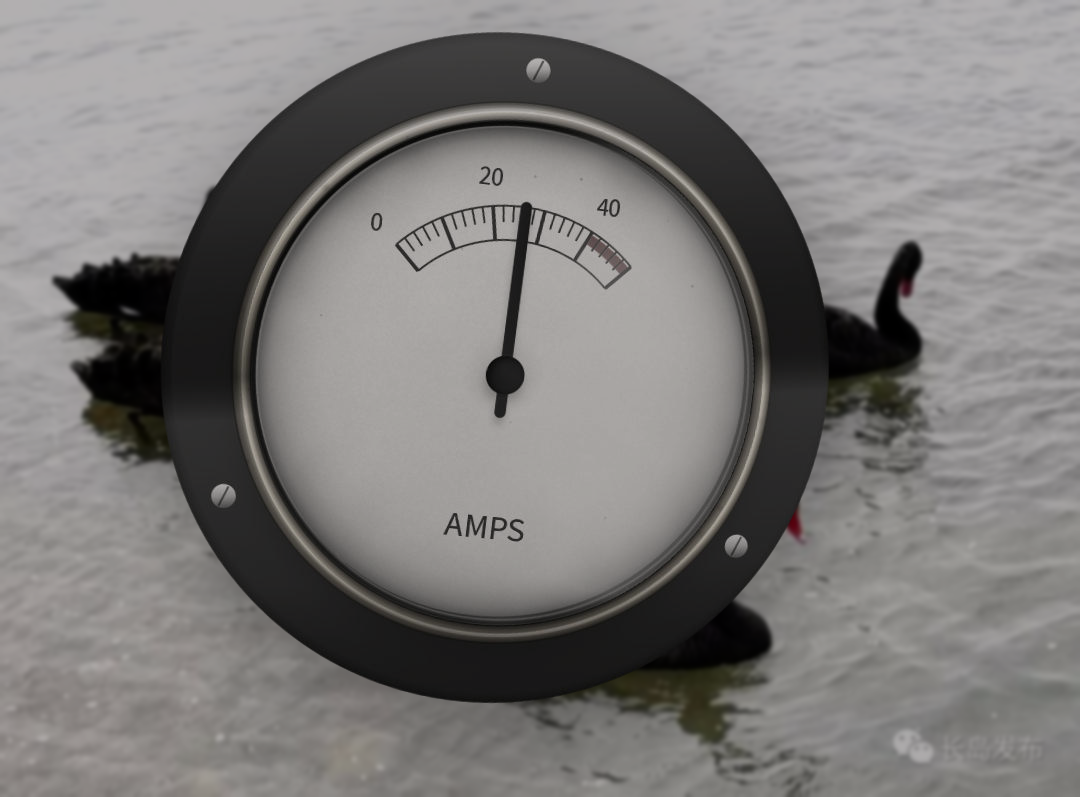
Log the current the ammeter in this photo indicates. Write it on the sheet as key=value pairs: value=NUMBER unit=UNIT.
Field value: value=26 unit=A
